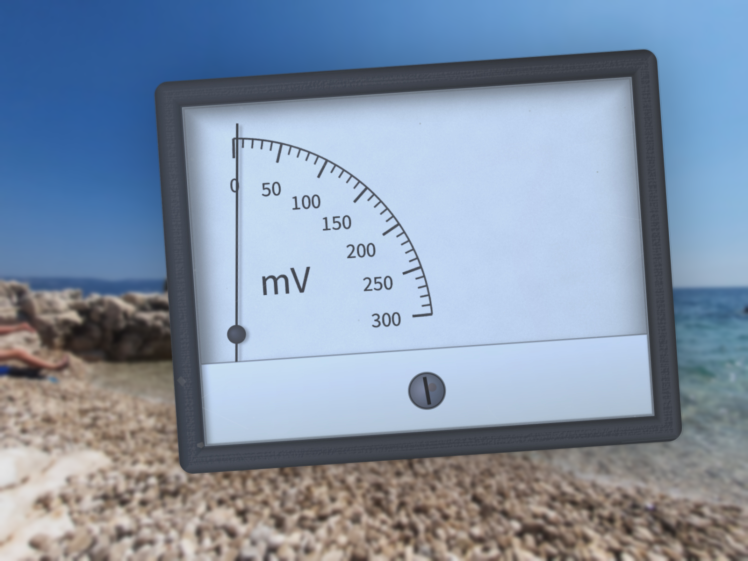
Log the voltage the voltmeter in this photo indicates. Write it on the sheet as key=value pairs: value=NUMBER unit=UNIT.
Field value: value=5 unit=mV
